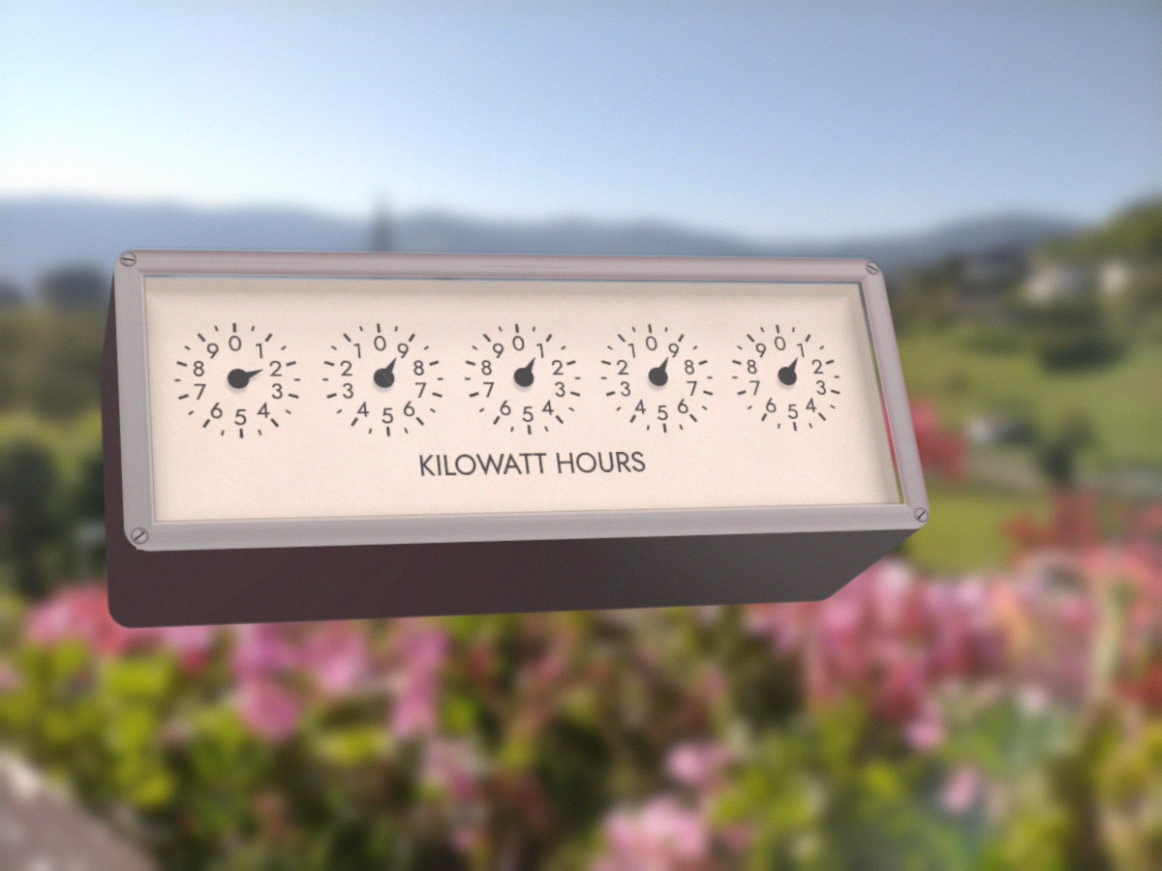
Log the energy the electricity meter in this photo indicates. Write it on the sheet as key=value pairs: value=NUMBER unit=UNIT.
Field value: value=19091 unit=kWh
